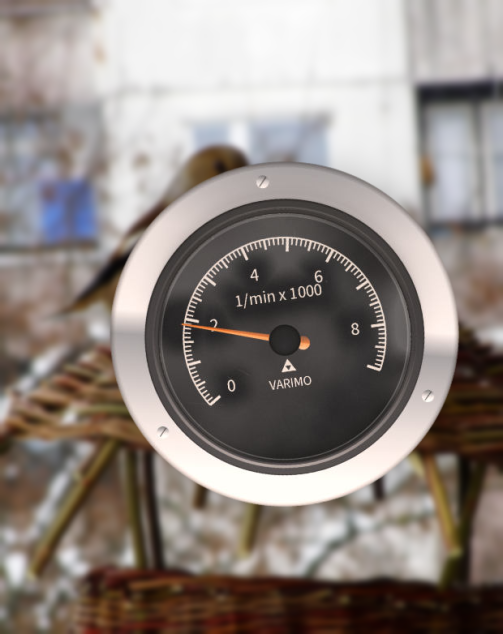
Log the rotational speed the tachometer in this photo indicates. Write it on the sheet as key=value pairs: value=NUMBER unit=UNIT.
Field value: value=1900 unit=rpm
